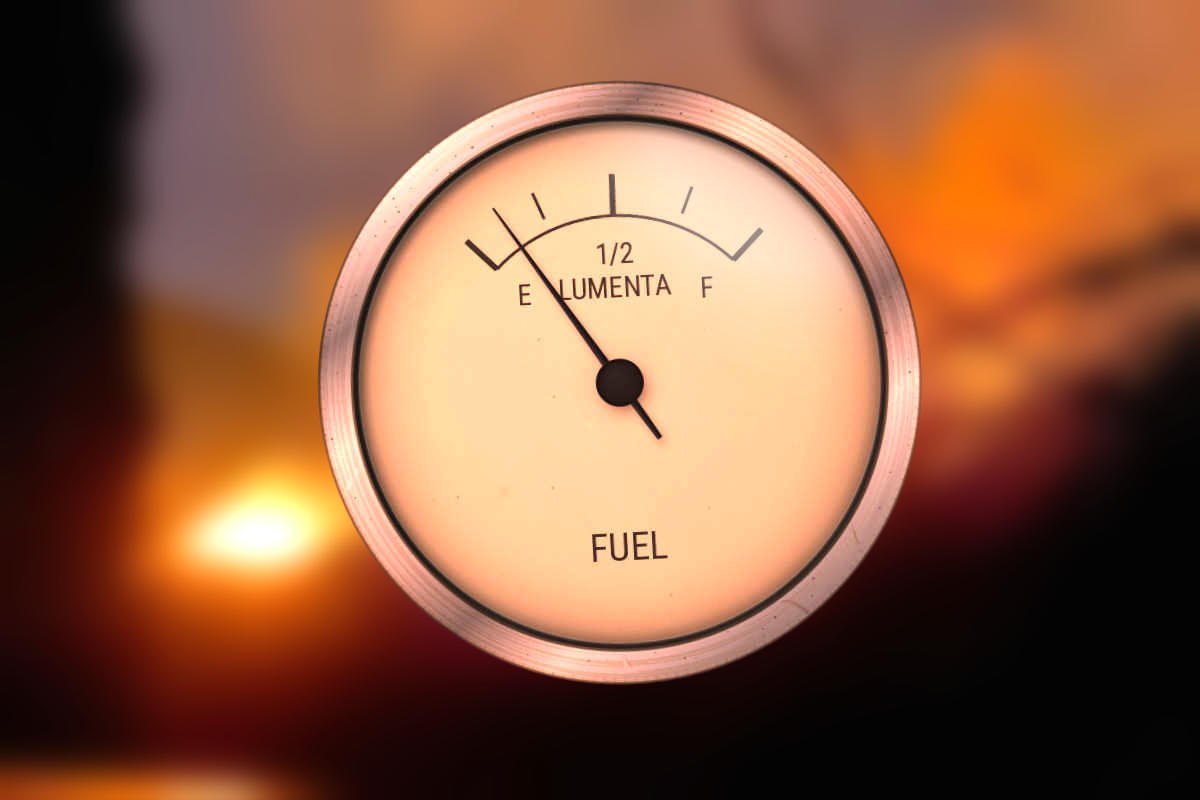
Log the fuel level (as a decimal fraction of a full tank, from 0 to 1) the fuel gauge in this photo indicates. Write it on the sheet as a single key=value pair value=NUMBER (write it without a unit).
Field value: value=0.125
